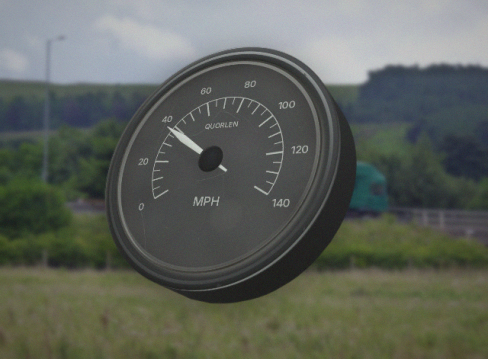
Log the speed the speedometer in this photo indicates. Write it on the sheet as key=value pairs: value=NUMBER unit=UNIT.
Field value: value=37.5 unit=mph
